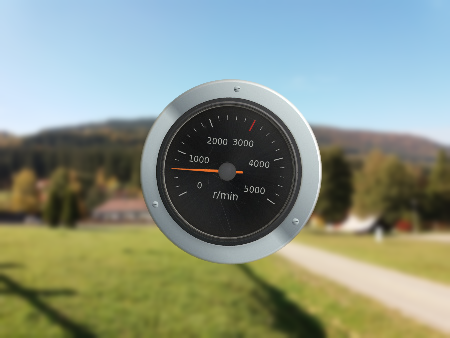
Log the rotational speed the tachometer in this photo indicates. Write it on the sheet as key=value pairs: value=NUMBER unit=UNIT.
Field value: value=600 unit=rpm
